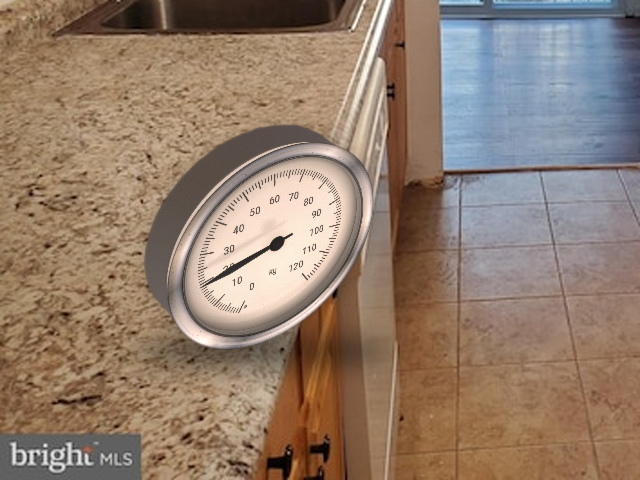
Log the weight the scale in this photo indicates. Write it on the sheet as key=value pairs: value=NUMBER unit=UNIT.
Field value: value=20 unit=kg
